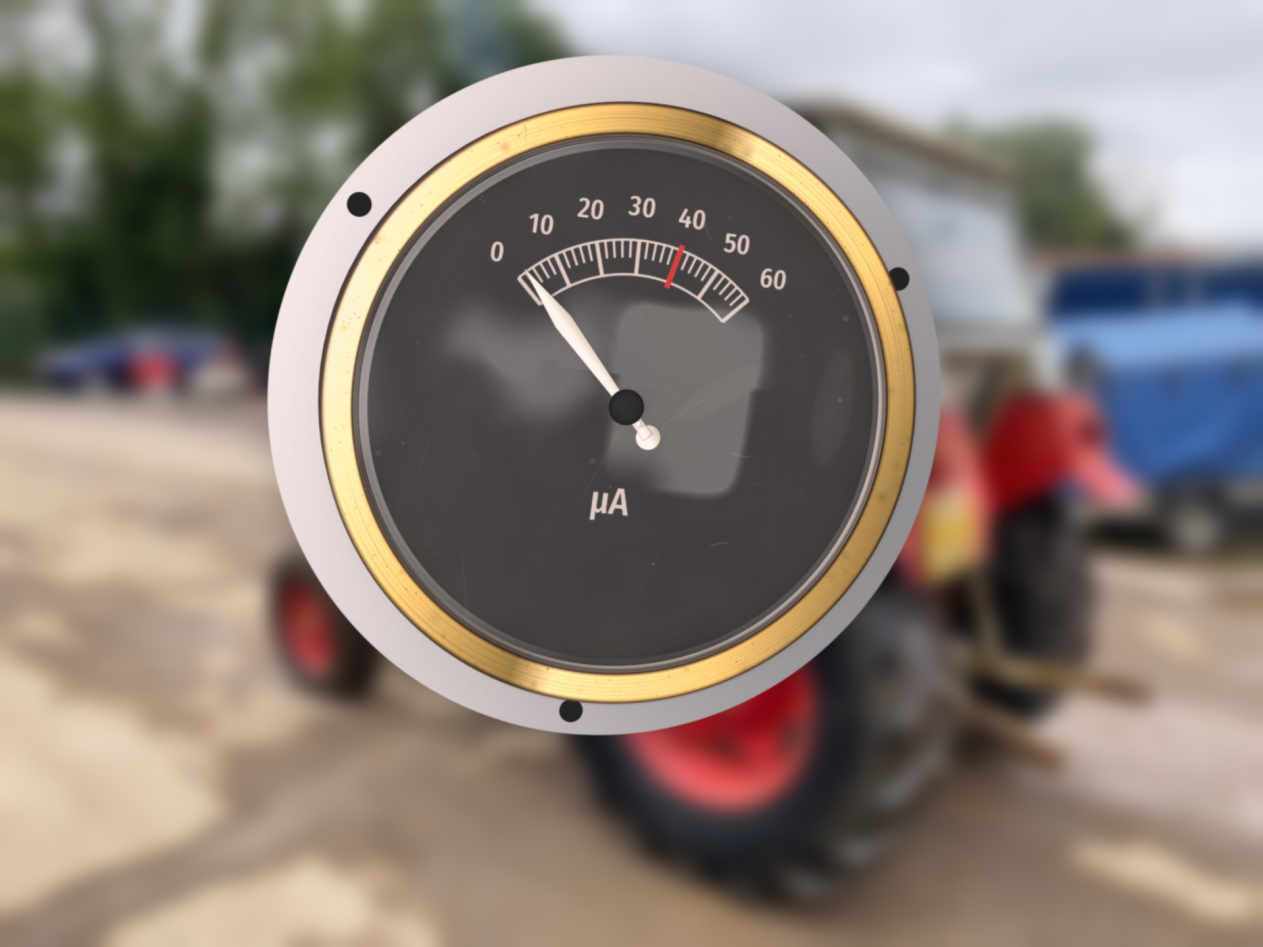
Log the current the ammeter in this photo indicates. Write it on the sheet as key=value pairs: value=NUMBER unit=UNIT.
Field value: value=2 unit=µA
